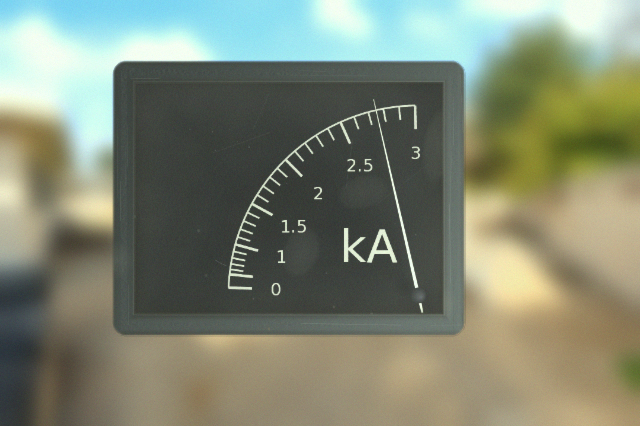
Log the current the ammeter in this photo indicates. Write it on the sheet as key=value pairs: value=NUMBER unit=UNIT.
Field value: value=2.75 unit=kA
